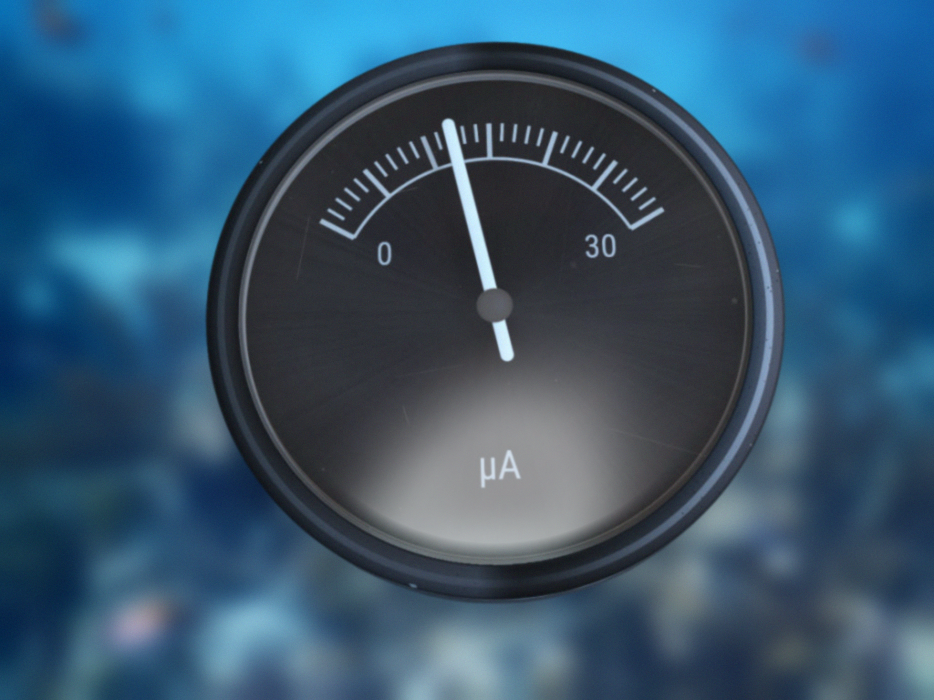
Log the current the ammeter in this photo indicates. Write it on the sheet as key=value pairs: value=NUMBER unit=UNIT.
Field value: value=12 unit=µA
